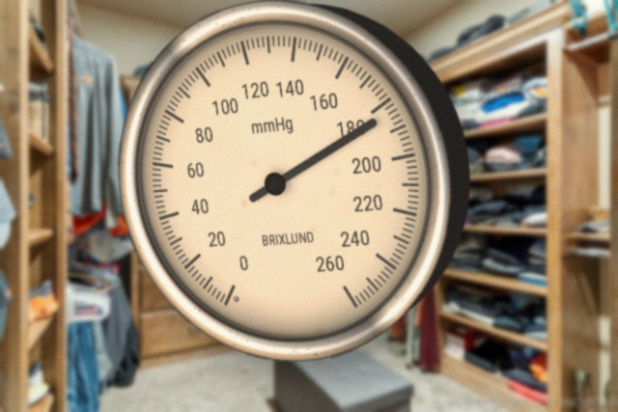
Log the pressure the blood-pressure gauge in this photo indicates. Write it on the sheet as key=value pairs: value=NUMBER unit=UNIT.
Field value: value=184 unit=mmHg
